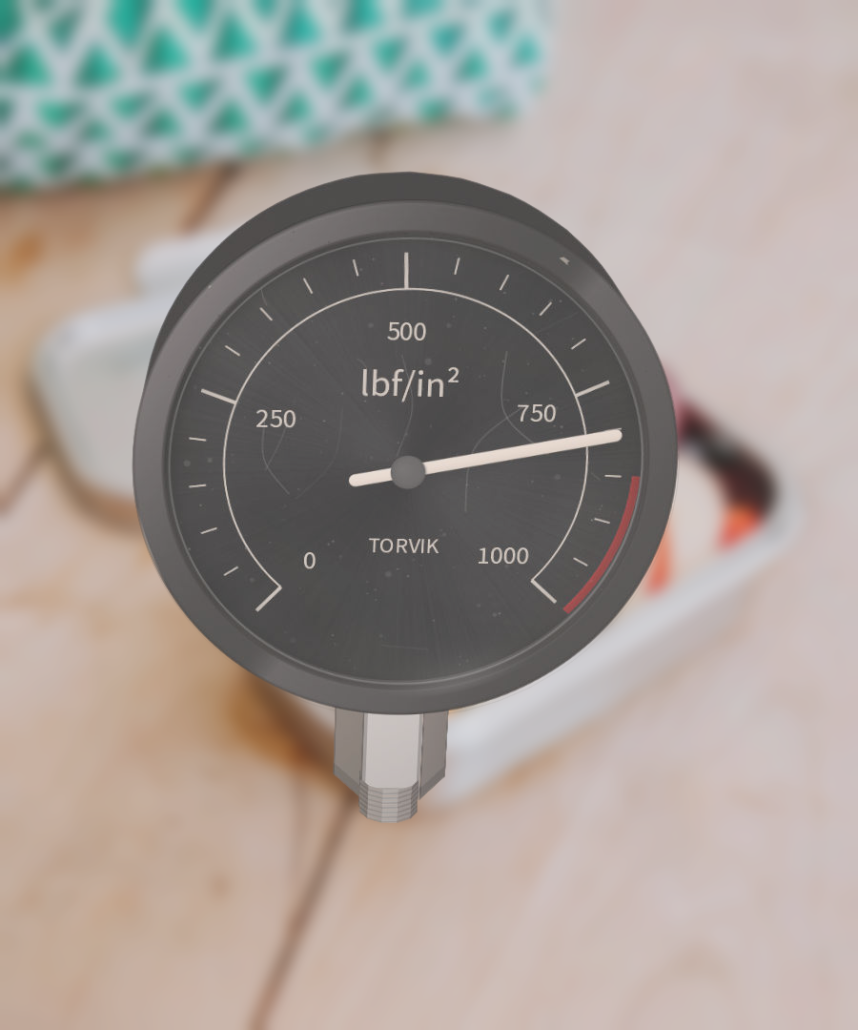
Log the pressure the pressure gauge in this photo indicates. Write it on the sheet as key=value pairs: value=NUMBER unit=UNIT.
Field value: value=800 unit=psi
